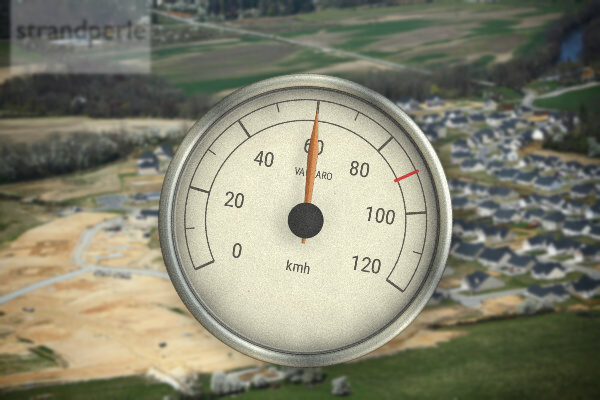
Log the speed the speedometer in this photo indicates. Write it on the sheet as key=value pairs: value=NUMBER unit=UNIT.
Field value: value=60 unit=km/h
